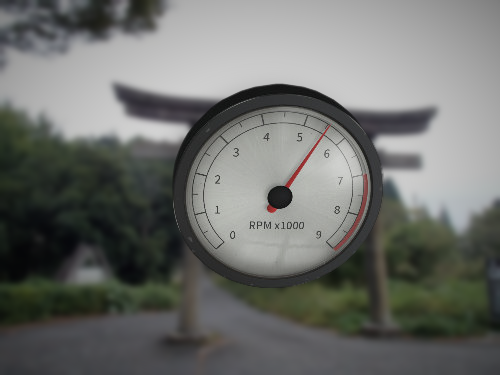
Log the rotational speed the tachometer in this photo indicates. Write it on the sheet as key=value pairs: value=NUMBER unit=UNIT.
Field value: value=5500 unit=rpm
